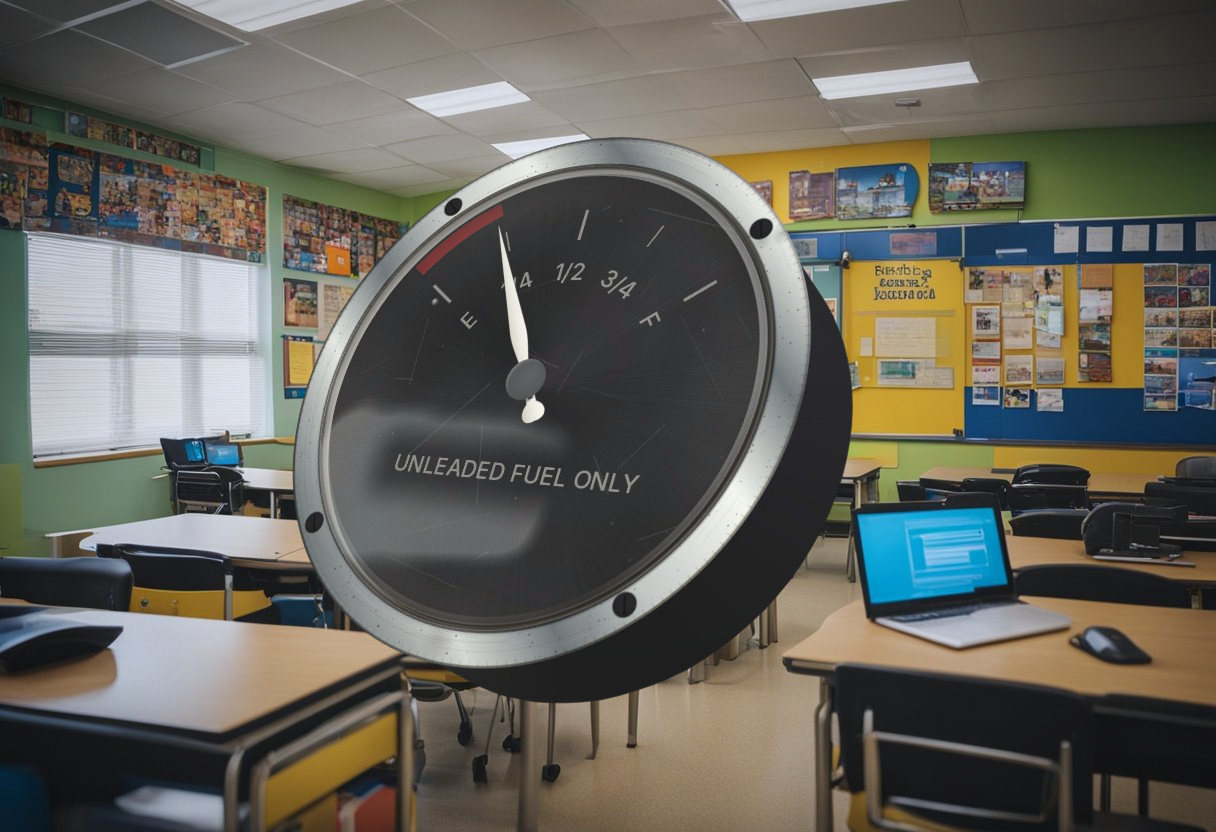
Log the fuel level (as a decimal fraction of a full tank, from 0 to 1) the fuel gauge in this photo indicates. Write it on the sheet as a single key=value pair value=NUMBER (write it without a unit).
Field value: value=0.25
